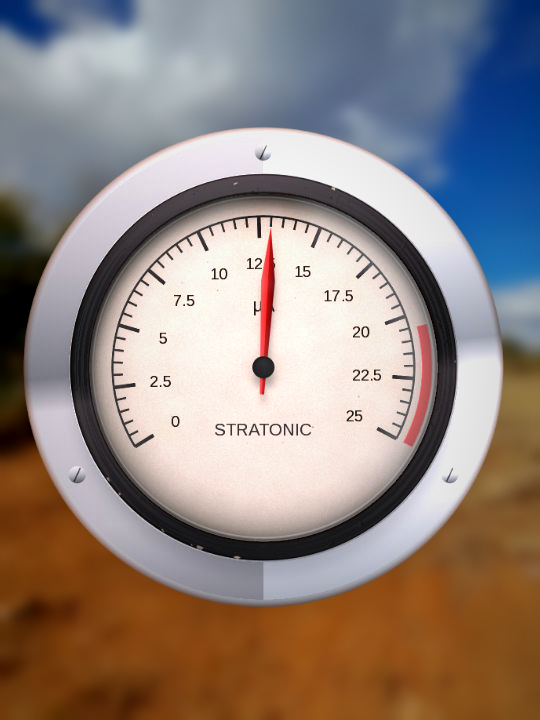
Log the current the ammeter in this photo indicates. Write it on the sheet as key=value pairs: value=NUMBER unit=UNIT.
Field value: value=13 unit=µA
